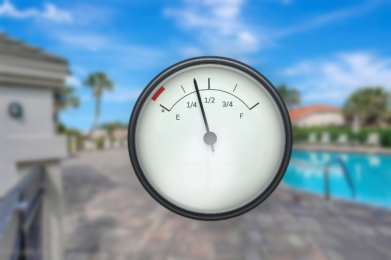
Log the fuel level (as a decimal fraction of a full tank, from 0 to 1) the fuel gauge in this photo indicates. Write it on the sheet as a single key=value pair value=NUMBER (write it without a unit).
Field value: value=0.375
